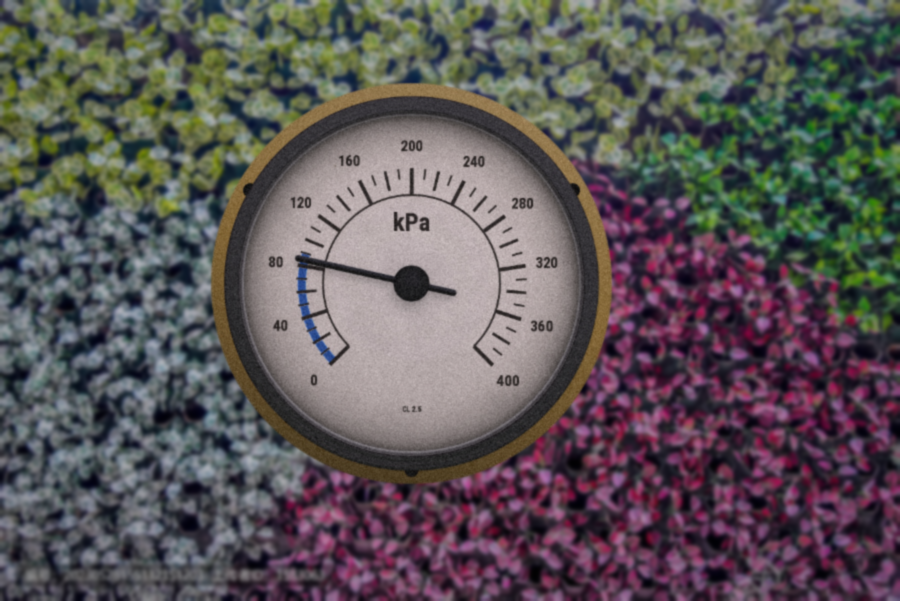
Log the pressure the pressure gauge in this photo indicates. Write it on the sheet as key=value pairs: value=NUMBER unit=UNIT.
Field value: value=85 unit=kPa
